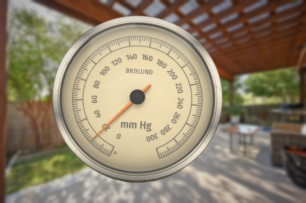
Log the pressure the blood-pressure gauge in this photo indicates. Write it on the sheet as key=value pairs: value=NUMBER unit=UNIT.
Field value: value=20 unit=mmHg
